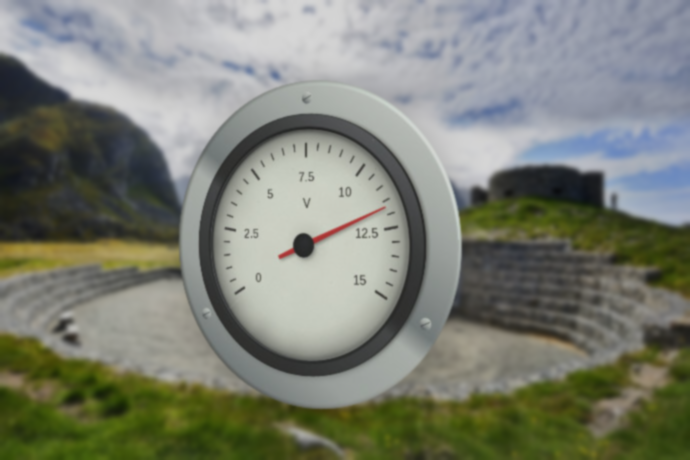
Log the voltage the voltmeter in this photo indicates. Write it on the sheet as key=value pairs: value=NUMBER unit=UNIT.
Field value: value=11.75 unit=V
